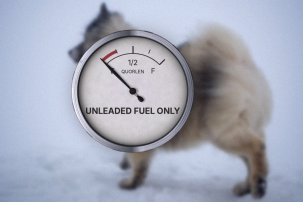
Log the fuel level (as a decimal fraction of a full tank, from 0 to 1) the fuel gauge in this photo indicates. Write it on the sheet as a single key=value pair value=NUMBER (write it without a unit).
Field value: value=0
